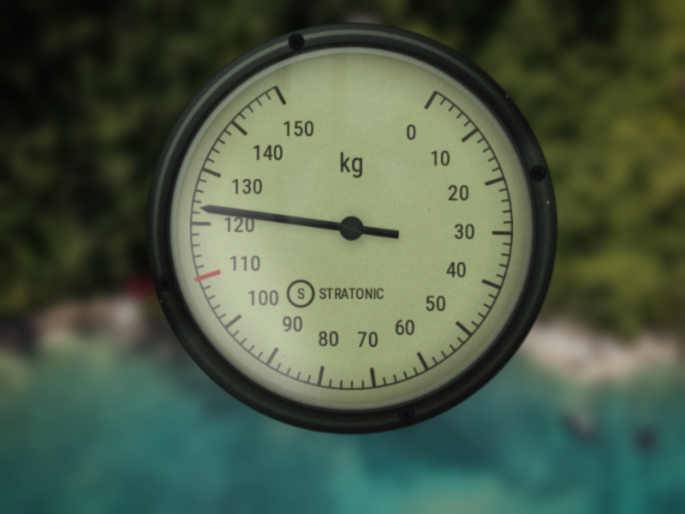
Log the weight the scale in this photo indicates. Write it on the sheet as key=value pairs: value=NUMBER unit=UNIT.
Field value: value=123 unit=kg
